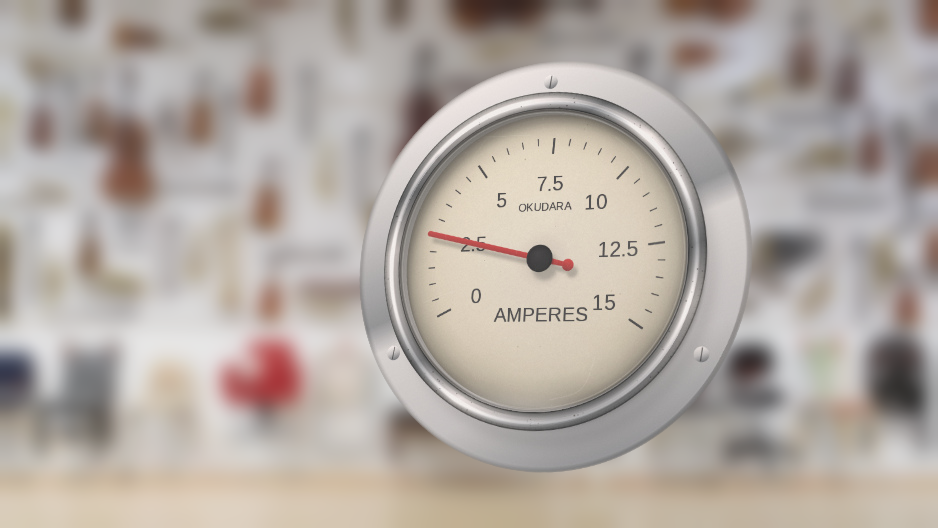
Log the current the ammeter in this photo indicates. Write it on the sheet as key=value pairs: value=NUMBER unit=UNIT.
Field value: value=2.5 unit=A
